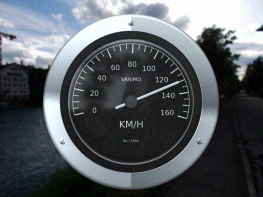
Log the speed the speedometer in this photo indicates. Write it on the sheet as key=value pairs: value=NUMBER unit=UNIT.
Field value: value=130 unit=km/h
